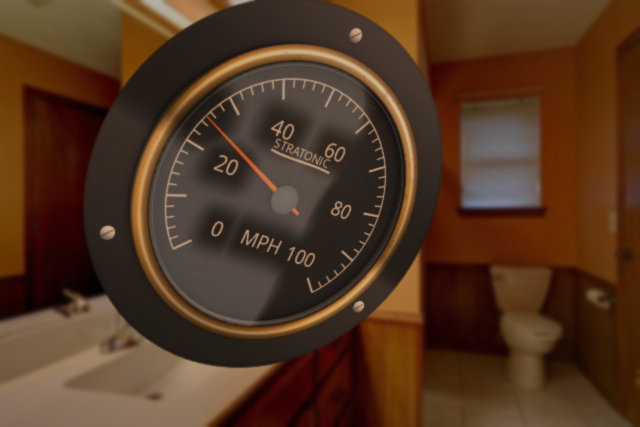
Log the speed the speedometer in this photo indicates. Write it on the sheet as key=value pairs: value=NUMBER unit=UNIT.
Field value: value=25 unit=mph
